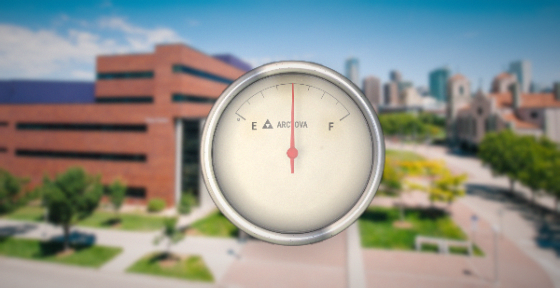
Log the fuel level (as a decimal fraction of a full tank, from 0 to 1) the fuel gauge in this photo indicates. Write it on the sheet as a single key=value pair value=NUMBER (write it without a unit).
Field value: value=0.5
